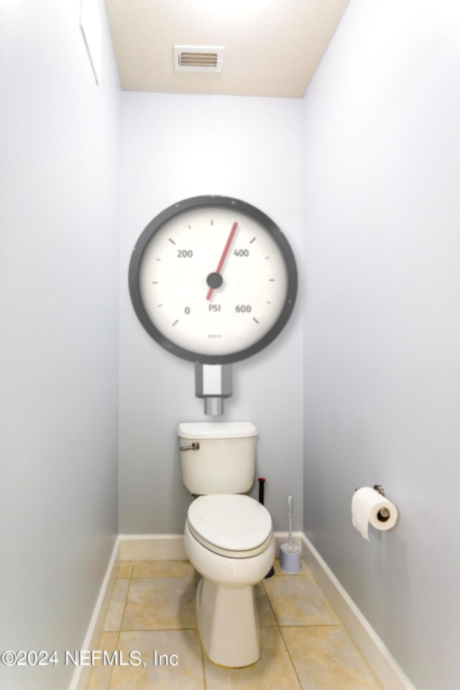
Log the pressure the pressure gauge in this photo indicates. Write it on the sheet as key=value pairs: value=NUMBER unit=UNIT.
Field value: value=350 unit=psi
